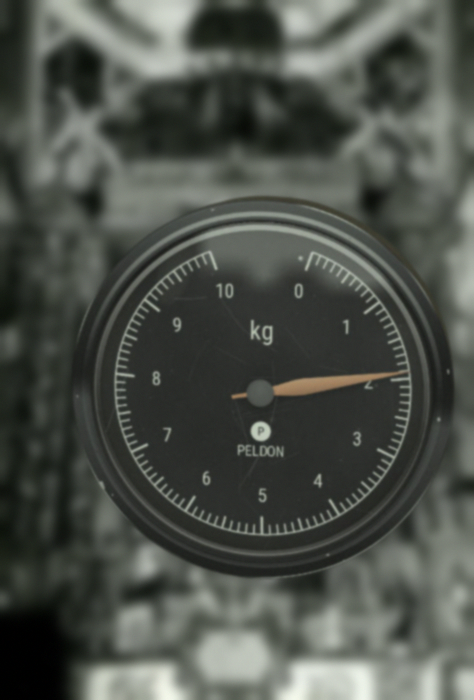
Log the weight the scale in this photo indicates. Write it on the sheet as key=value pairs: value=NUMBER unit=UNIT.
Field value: value=1.9 unit=kg
